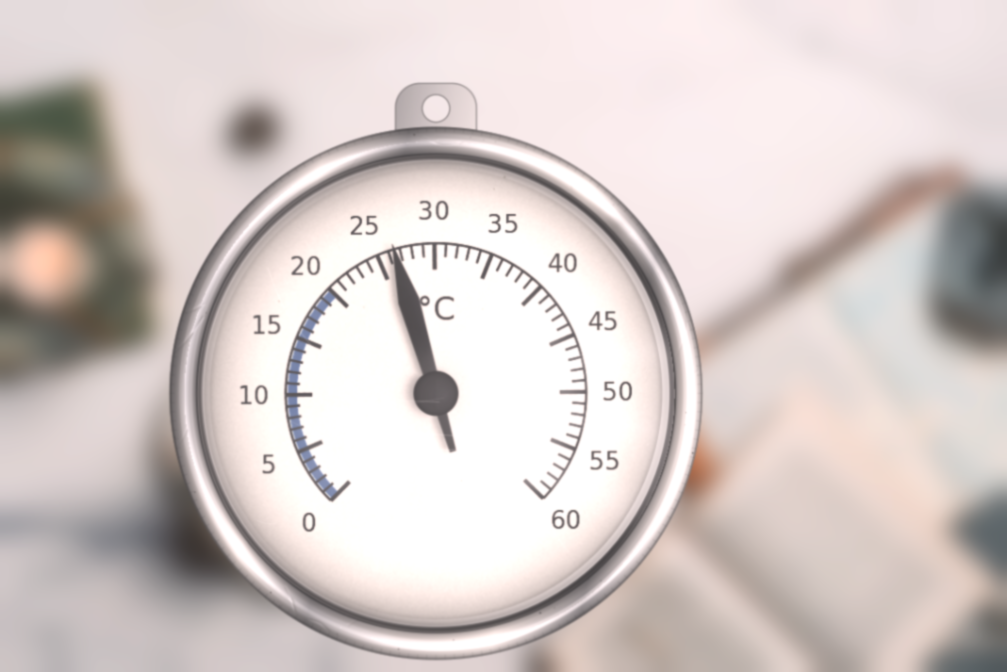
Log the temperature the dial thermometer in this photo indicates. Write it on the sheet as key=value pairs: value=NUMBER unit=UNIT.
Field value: value=26.5 unit=°C
